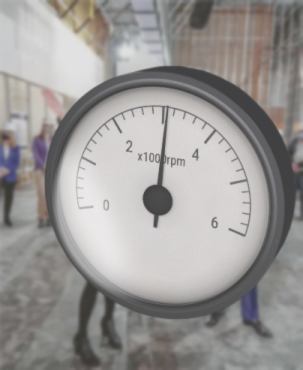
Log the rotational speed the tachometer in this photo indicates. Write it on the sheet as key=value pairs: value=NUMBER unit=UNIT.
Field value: value=3100 unit=rpm
